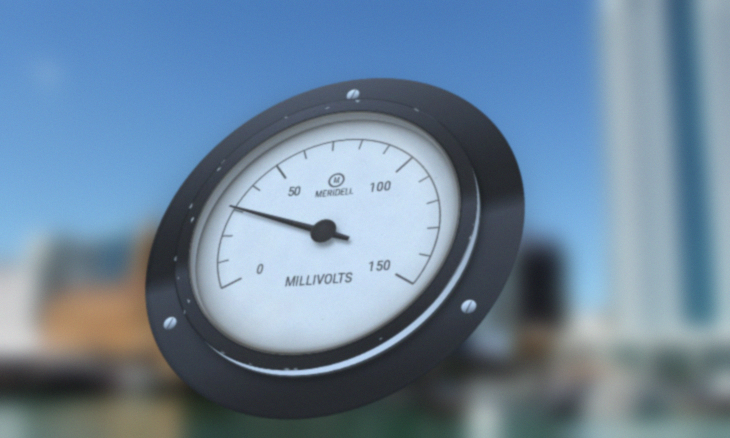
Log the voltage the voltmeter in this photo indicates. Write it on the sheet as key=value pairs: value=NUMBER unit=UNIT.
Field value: value=30 unit=mV
